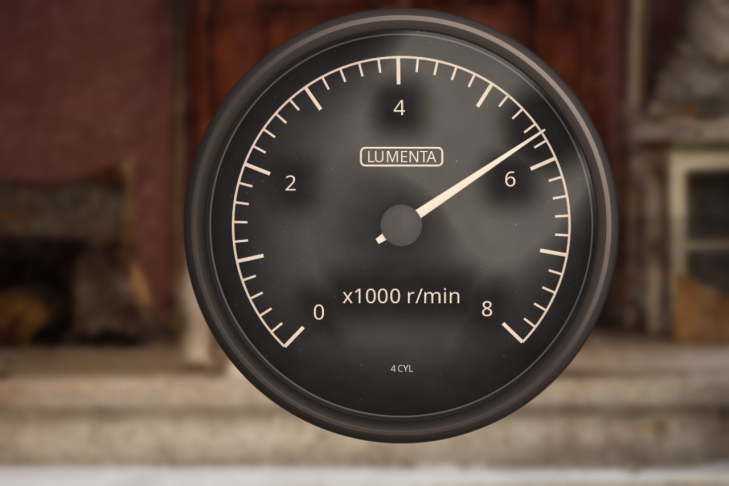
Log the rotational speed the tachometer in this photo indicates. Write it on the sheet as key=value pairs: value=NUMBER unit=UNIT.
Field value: value=5700 unit=rpm
